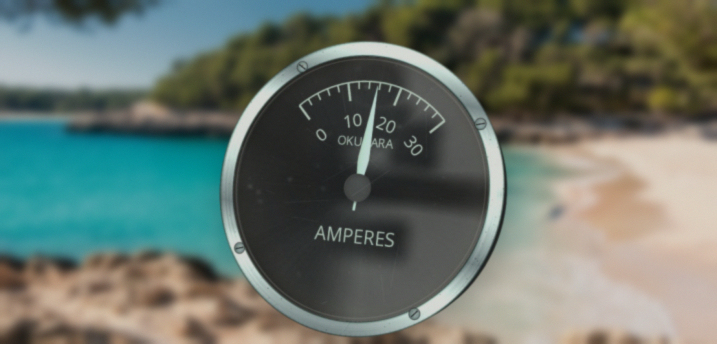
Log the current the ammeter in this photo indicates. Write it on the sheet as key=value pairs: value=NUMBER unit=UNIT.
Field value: value=16 unit=A
